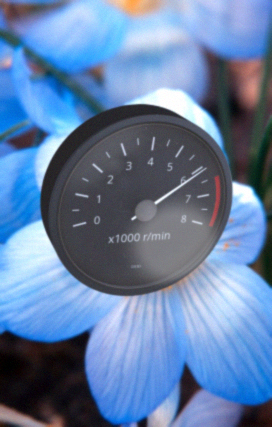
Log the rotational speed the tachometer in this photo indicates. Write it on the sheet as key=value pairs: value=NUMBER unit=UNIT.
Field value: value=6000 unit=rpm
